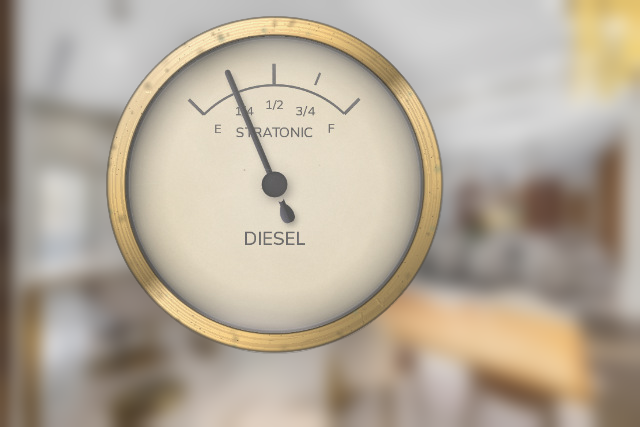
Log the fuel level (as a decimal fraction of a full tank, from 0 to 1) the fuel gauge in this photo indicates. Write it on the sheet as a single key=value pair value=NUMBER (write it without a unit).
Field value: value=0.25
